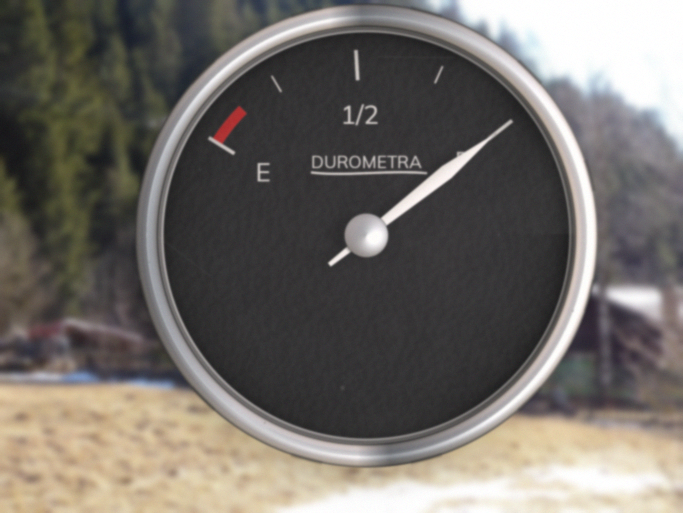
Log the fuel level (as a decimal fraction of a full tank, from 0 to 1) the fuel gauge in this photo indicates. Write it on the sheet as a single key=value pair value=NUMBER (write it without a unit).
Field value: value=1
